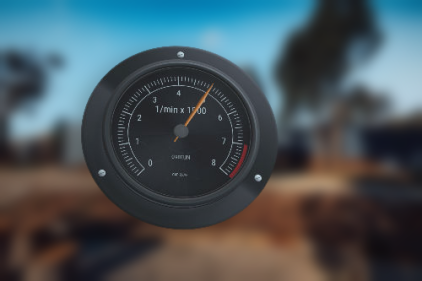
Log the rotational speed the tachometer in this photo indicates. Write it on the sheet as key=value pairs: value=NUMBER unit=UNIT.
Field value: value=5000 unit=rpm
